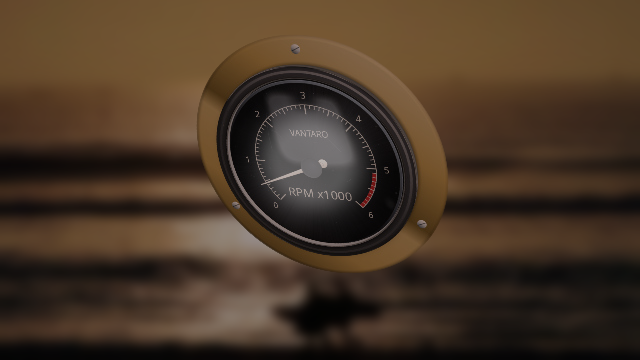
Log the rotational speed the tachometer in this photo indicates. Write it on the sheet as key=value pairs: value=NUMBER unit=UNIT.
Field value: value=500 unit=rpm
